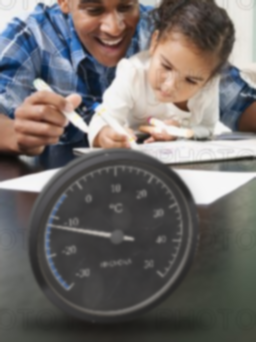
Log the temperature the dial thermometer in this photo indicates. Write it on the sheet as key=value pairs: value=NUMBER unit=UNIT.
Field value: value=-12 unit=°C
